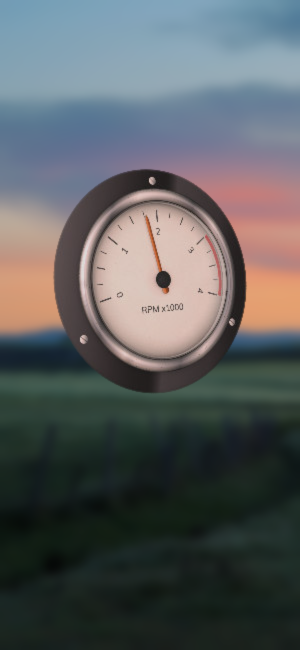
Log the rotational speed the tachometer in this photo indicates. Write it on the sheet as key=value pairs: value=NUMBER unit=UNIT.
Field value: value=1750 unit=rpm
